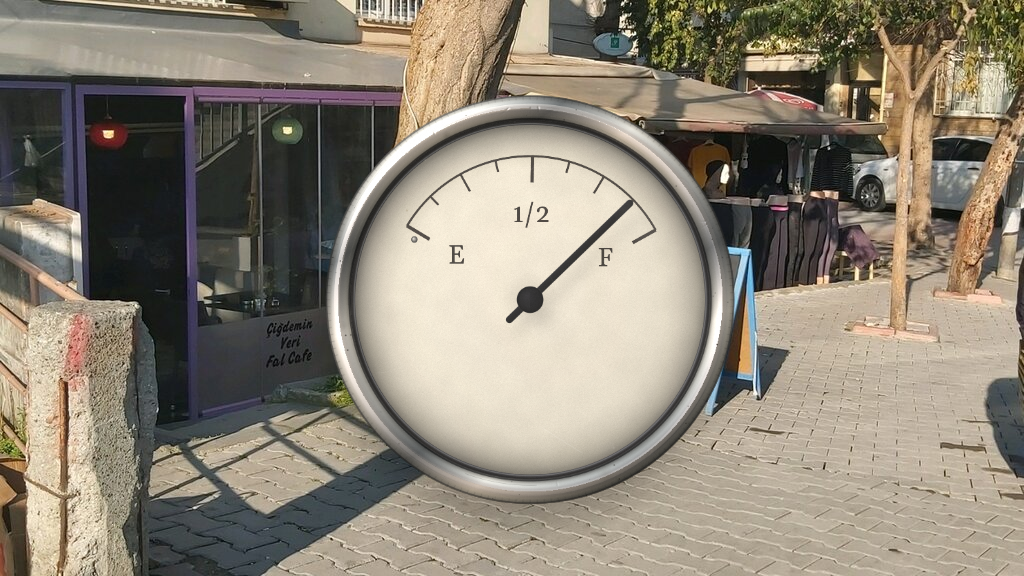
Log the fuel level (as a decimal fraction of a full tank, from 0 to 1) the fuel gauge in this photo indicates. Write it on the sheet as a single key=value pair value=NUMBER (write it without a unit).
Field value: value=0.875
